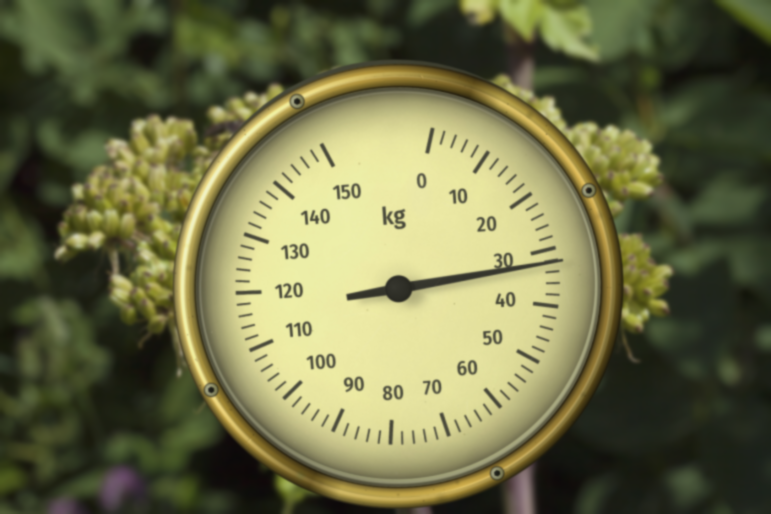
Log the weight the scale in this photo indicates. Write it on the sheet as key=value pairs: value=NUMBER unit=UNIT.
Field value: value=32 unit=kg
